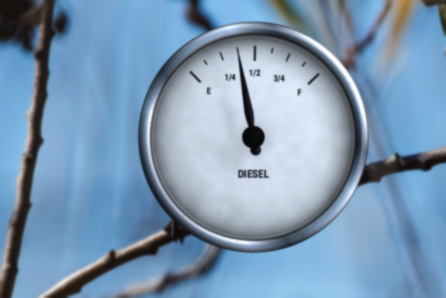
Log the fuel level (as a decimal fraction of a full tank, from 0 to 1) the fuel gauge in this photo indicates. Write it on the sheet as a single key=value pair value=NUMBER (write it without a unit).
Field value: value=0.375
